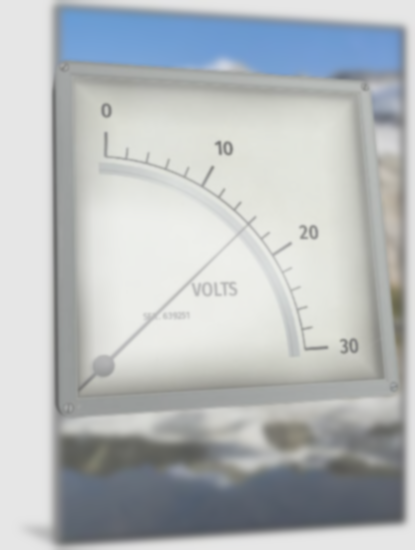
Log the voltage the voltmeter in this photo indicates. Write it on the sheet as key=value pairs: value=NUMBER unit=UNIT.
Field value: value=16 unit=V
